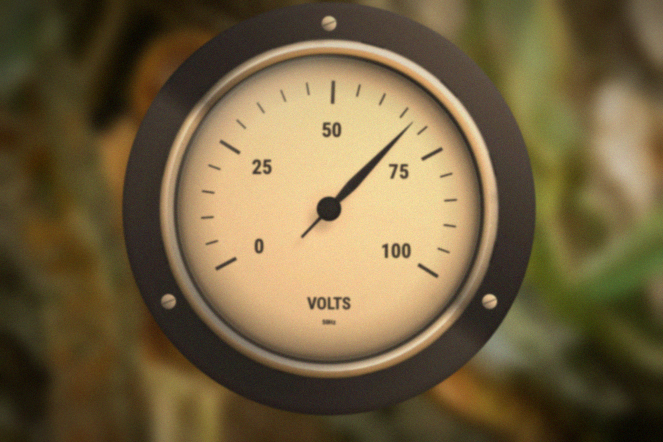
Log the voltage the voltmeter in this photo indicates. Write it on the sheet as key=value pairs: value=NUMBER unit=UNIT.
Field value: value=67.5 unit=V
